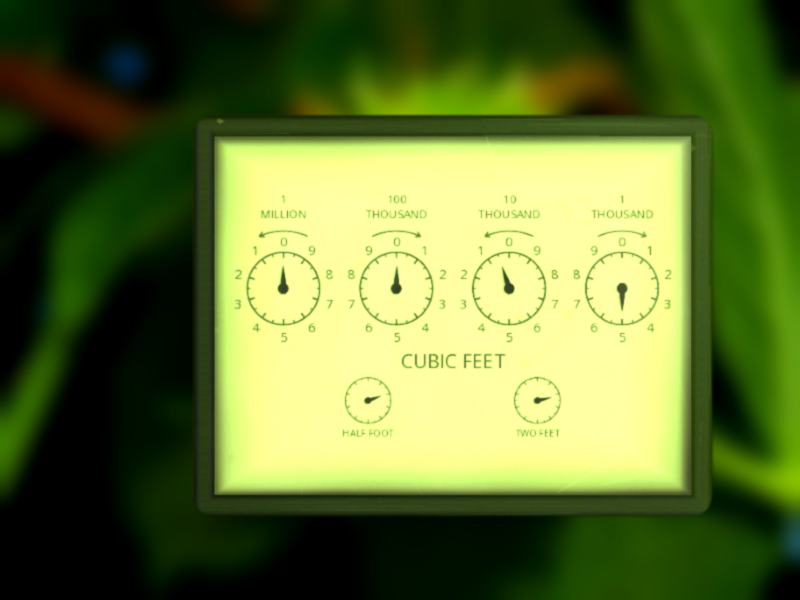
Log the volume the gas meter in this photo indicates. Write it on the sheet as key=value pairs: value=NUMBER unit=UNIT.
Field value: value=500 unit=ft³
